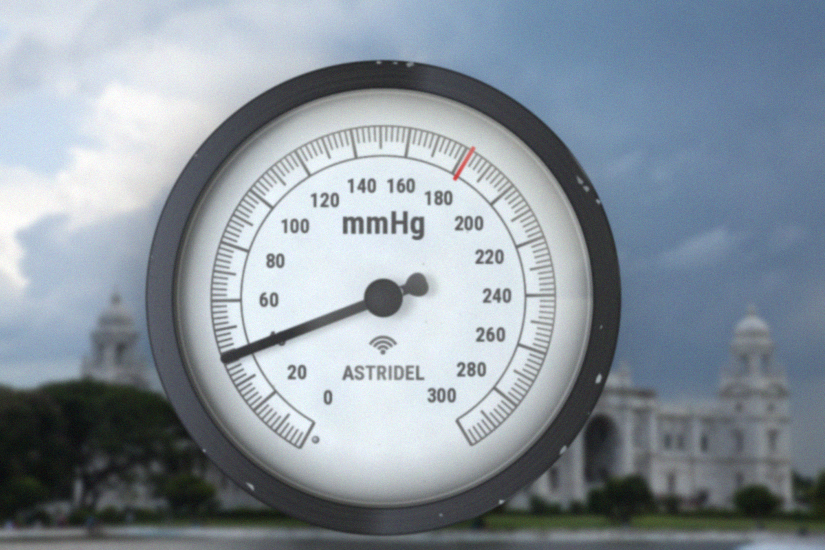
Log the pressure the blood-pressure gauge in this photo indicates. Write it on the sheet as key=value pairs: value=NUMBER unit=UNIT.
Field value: value=40 unit=mmHg
